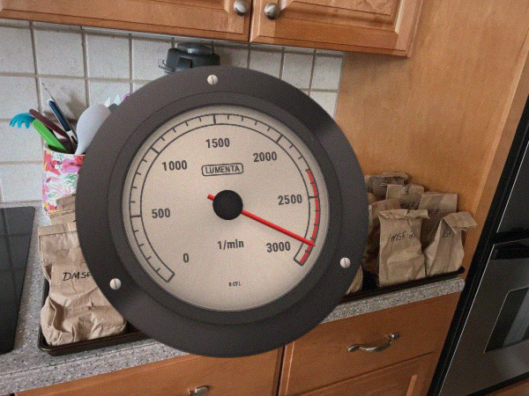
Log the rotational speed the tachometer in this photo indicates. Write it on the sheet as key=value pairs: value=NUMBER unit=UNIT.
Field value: value=2850 unit=rpm
